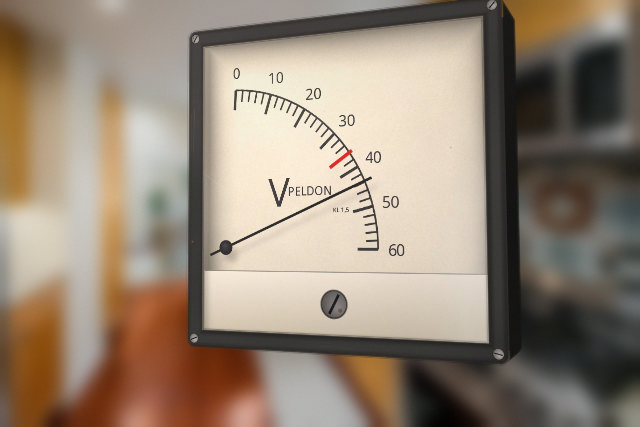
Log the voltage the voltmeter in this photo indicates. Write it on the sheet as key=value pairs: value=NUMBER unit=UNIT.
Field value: value=44 unit=V
